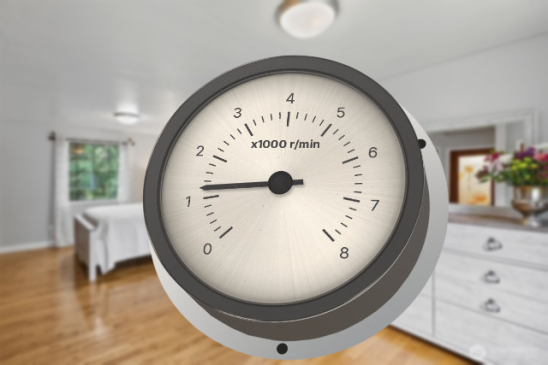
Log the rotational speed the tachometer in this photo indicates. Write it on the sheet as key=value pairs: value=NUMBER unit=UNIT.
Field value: value=1200 unit=rpm
